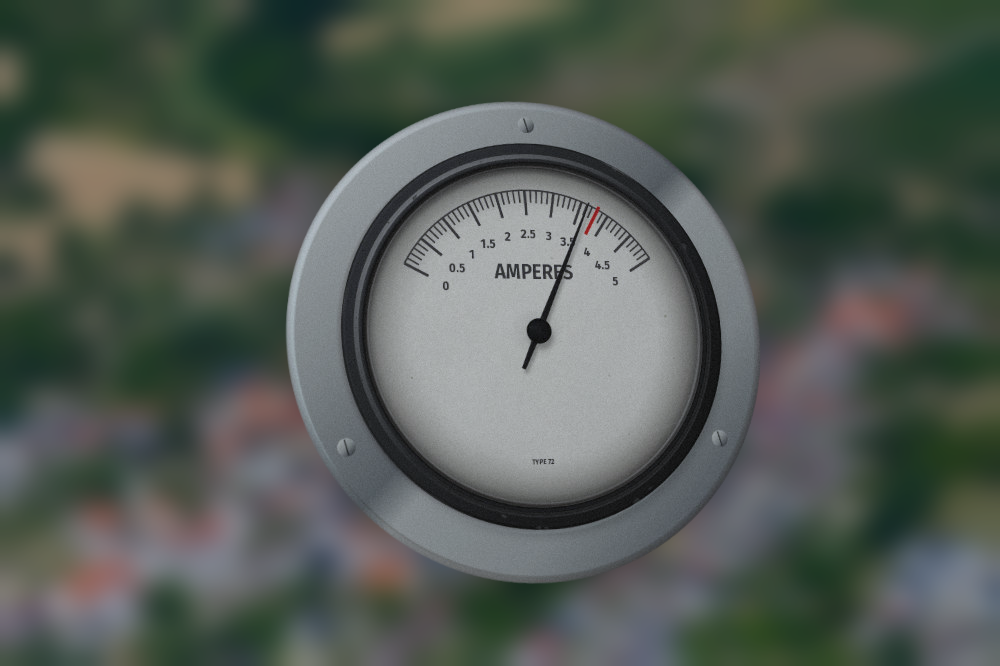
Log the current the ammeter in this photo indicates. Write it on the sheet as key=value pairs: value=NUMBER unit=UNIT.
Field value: value=3.6 unit=A
